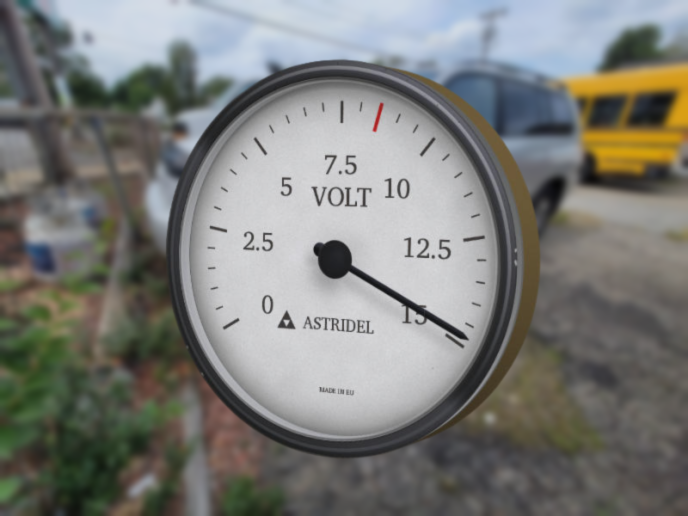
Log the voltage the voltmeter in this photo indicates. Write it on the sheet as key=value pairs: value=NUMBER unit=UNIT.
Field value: value=14.75 unit=V
